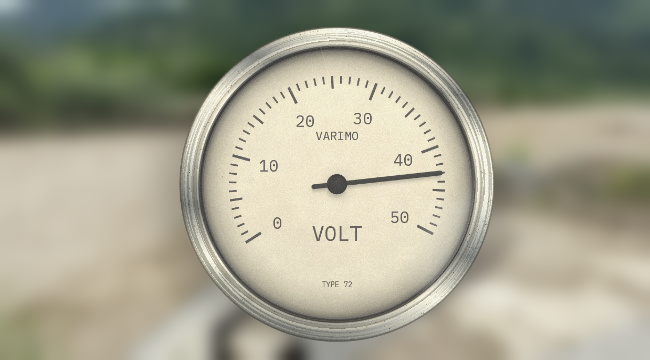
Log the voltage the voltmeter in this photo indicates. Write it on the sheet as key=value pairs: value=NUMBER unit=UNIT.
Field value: value=43 unit=V
